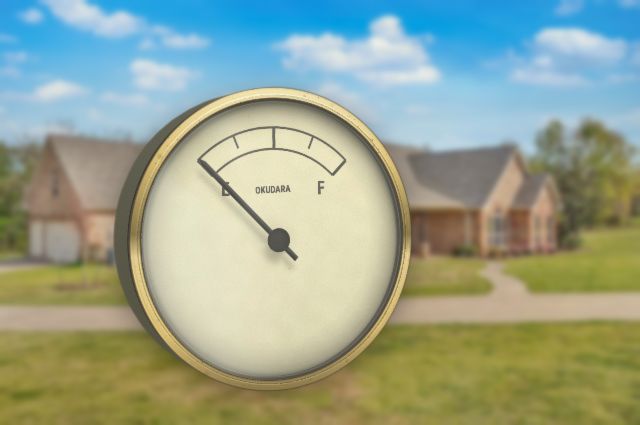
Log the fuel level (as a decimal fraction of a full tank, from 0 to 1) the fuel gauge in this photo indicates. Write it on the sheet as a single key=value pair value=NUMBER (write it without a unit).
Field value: value=0
